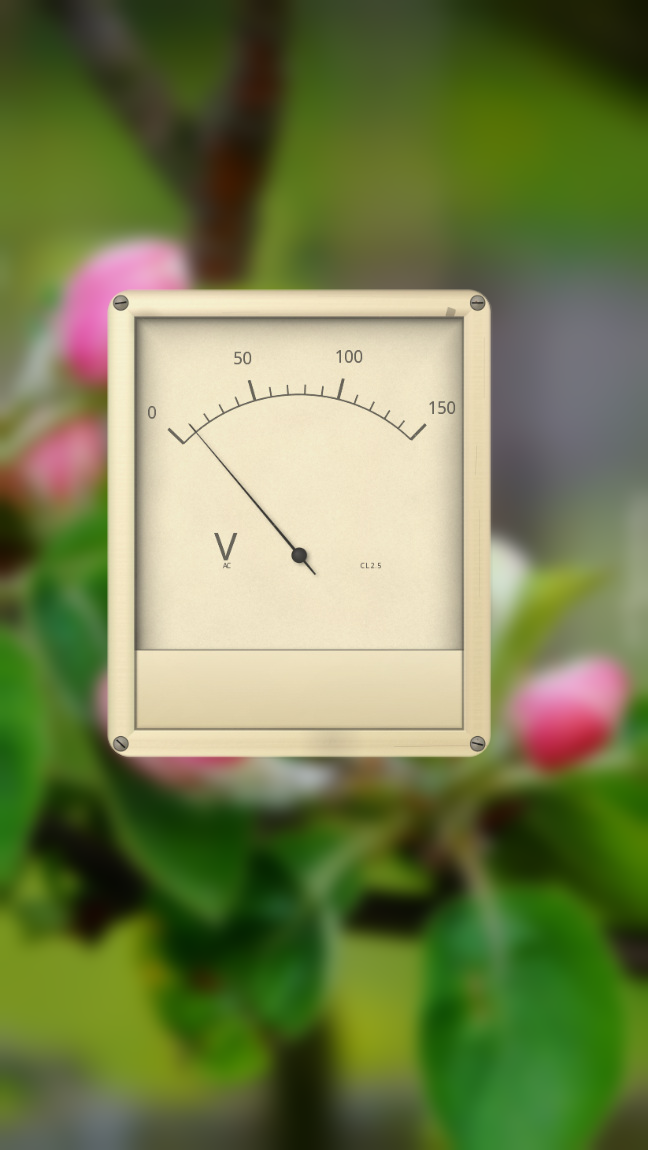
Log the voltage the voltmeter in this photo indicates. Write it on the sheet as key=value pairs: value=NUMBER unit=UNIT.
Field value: value=10 unit=V
